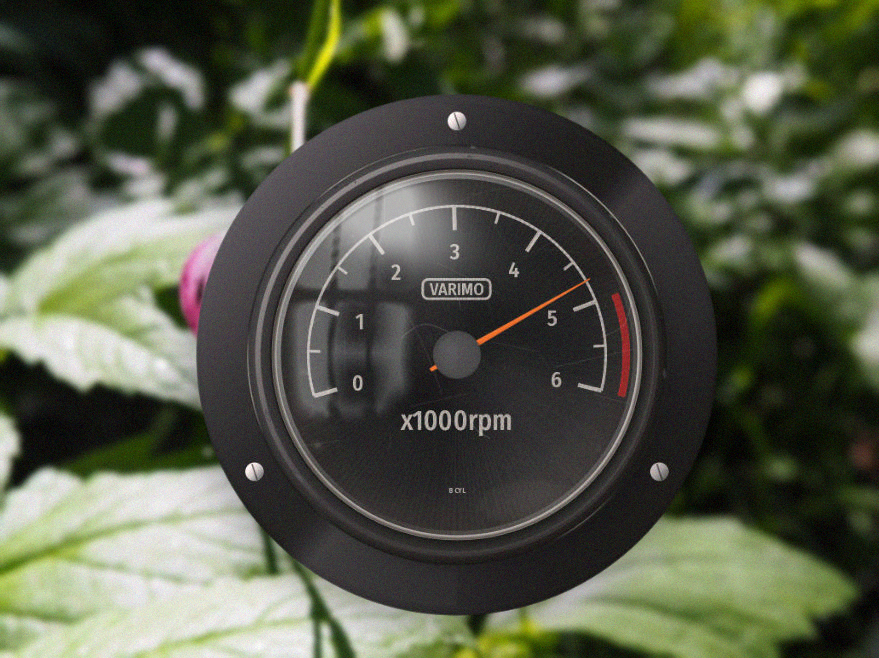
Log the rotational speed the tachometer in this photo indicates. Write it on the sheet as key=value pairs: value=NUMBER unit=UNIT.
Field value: value=4750 unit=rpm
